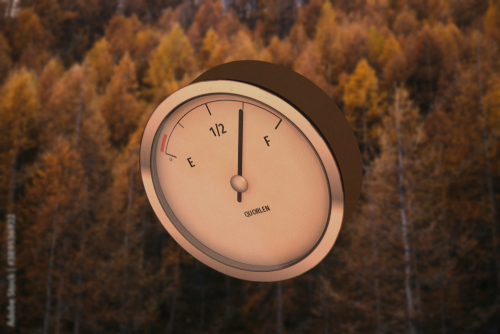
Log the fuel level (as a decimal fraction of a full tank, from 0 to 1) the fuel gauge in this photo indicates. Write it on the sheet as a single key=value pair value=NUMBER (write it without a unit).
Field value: value=0.75
